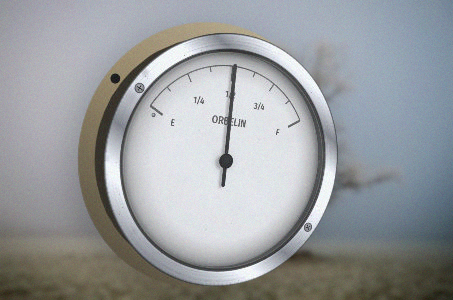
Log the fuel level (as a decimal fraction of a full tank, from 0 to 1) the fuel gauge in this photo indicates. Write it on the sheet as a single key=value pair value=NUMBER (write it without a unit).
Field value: value=0.5
